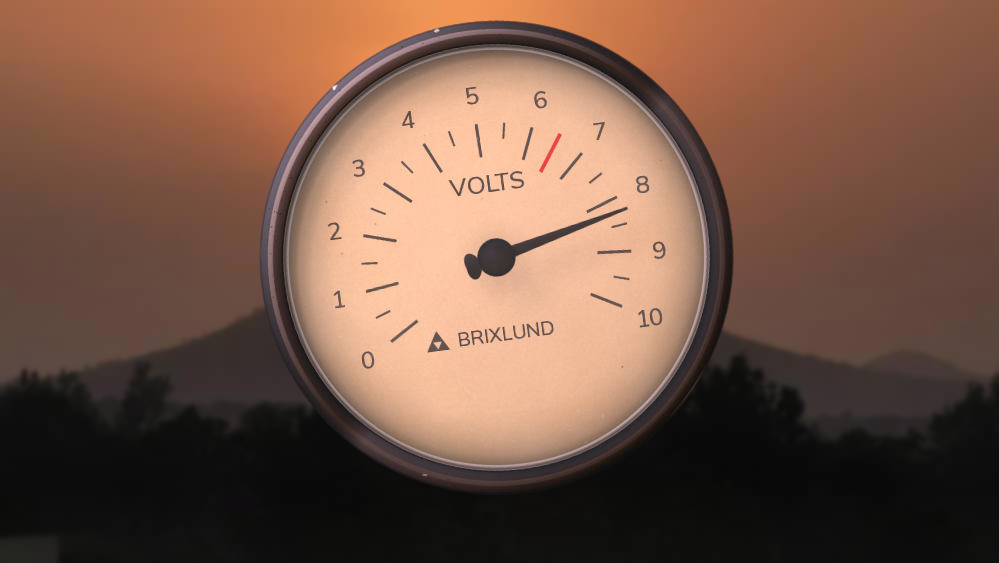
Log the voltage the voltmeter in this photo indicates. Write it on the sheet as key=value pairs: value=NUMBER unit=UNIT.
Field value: value=8.25 unit=V
